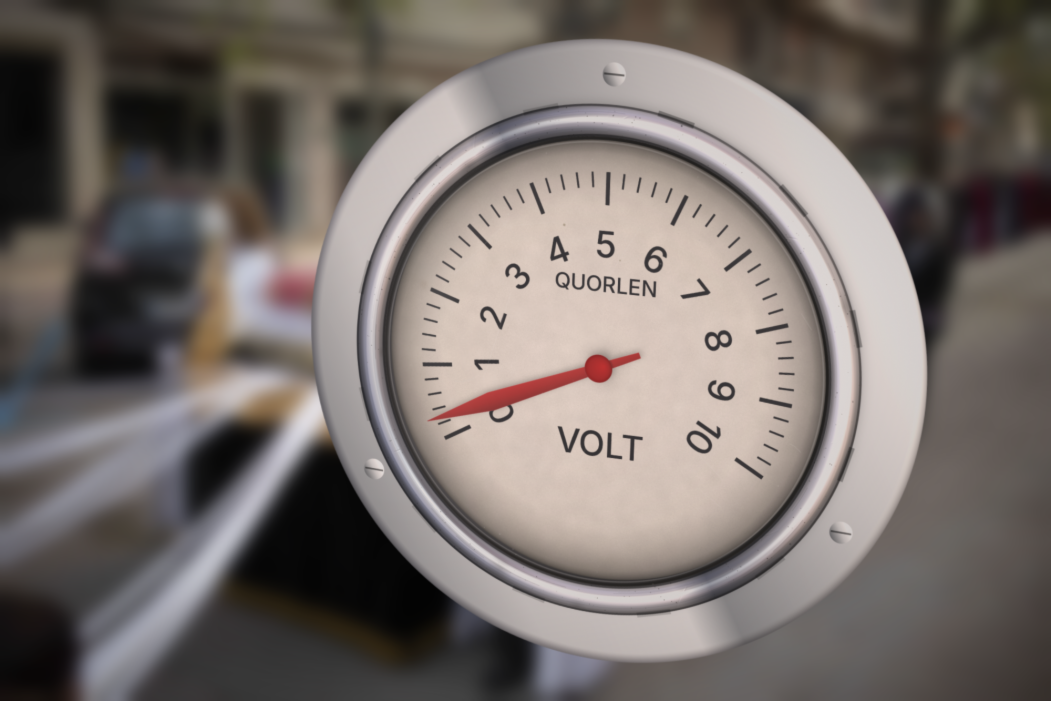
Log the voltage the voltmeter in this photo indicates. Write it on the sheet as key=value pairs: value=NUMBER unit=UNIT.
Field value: value=0.3 unit=V
